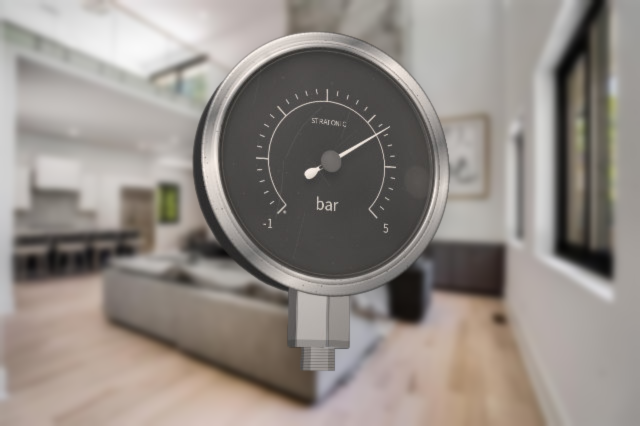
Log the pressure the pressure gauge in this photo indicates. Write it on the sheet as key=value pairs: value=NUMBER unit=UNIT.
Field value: value=3.3 unit=bar
